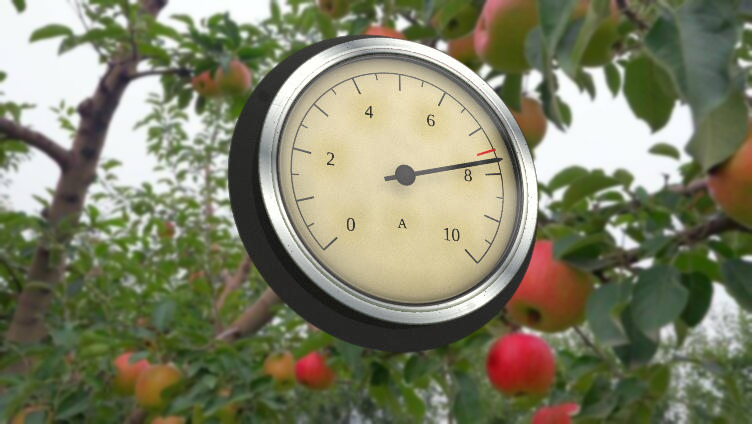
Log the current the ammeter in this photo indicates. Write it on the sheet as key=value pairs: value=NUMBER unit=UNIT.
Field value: value=7.75 unit=A
